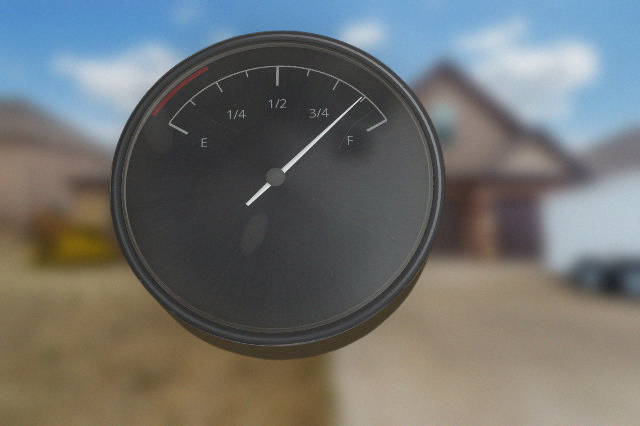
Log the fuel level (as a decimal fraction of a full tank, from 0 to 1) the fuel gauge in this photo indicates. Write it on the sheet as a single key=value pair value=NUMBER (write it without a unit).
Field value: value=0.875
